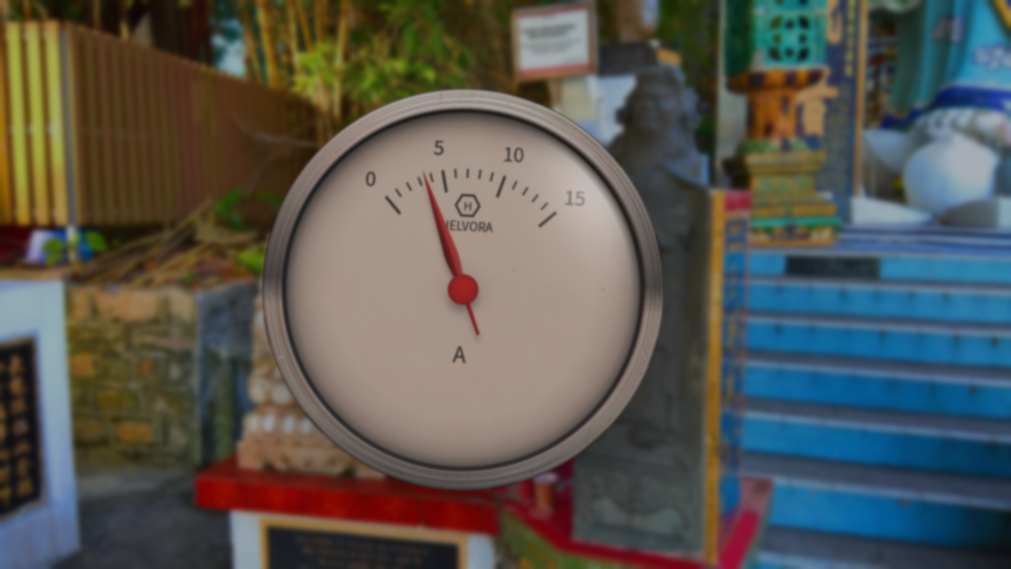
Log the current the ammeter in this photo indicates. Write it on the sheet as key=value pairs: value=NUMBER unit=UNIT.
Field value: value=3.5 unit=A
